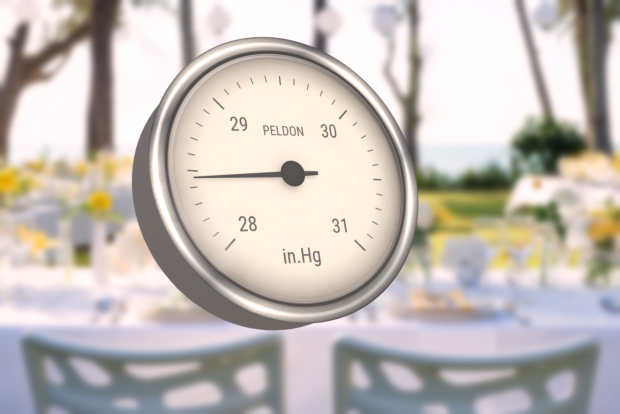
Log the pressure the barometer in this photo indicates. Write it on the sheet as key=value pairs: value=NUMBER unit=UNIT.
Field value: value=28.45 unit=inHg
